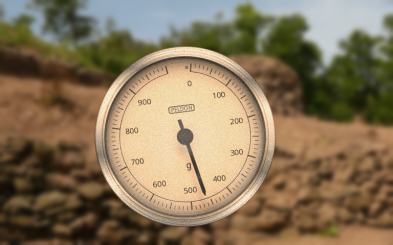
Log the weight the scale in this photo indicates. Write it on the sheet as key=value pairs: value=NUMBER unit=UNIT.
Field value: value=460 unit=g
